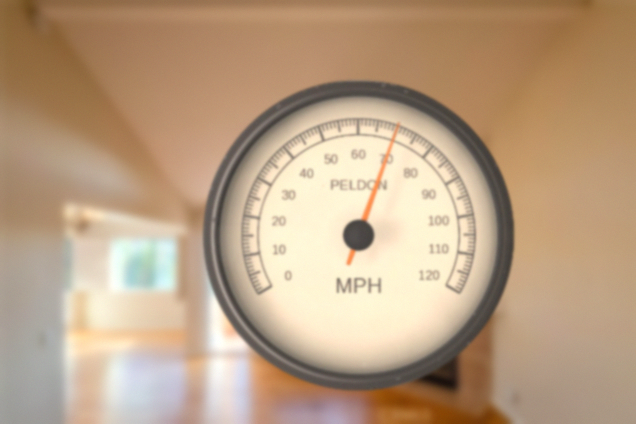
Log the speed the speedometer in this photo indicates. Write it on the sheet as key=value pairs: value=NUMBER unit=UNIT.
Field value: value=70 unit=mph
